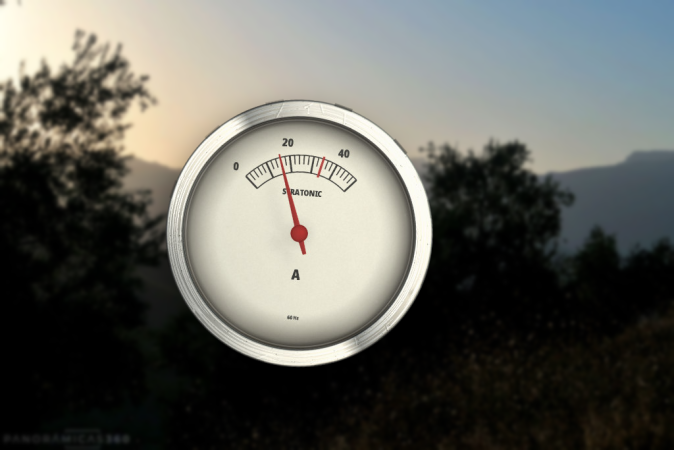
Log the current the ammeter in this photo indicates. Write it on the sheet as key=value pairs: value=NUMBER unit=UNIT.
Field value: value=16 unit=A
